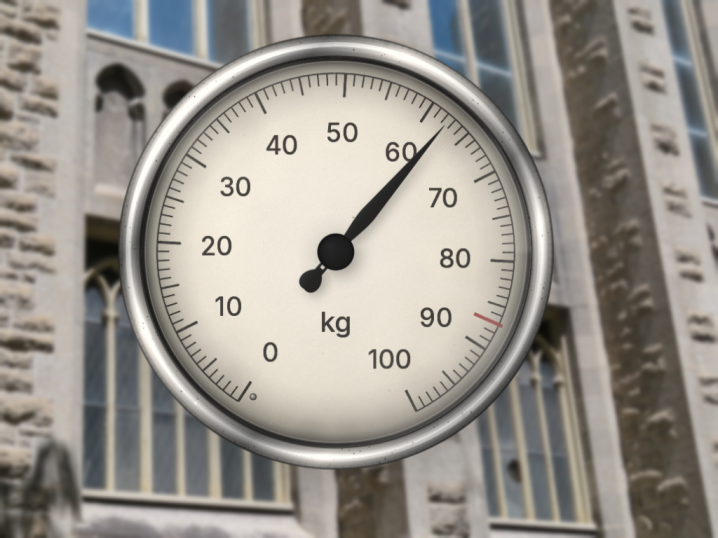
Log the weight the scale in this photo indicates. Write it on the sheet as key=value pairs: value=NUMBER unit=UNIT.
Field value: value=62.5 unit=kg
